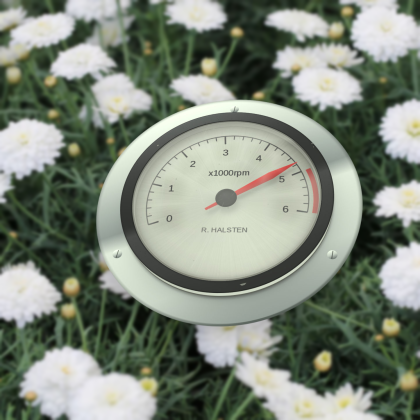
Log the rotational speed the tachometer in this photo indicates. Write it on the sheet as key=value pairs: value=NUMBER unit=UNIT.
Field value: value=4800 unit=rpm
